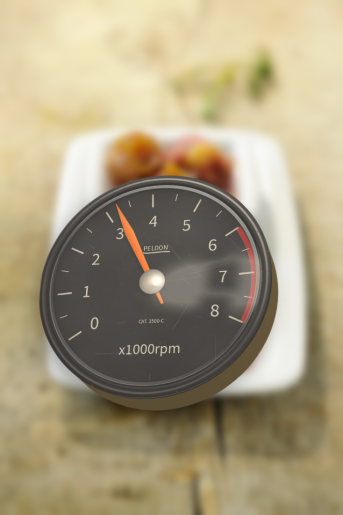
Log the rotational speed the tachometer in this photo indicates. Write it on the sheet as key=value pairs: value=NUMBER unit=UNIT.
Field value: value=3250 unit=rpm
